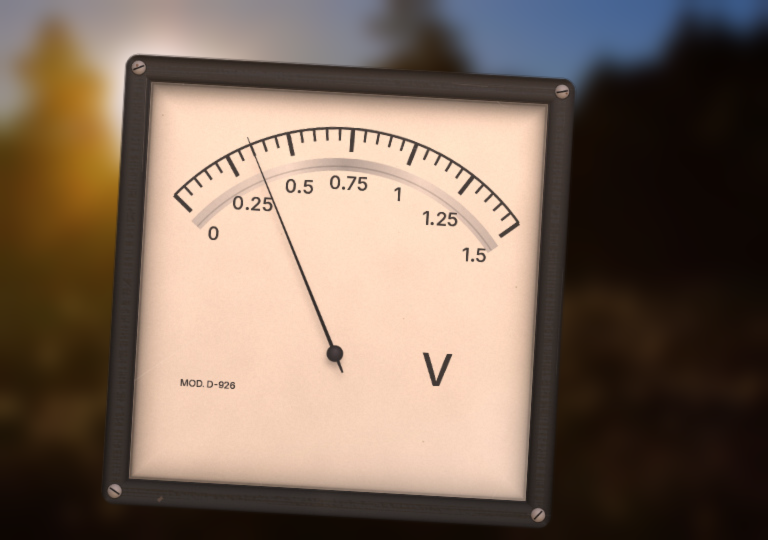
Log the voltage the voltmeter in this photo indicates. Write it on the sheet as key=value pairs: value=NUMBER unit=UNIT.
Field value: value=0.35 unit=V
